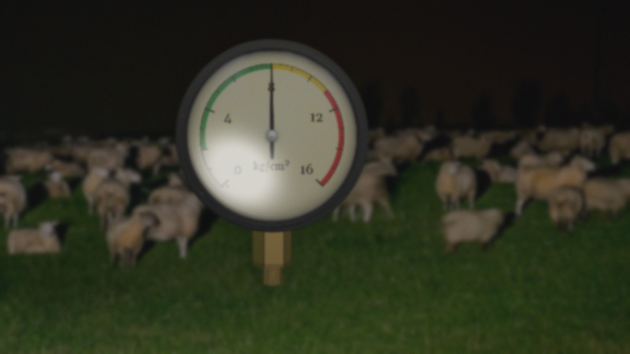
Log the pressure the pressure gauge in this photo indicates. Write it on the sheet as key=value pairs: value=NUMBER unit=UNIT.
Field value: value=8 unit=kg/cm²
